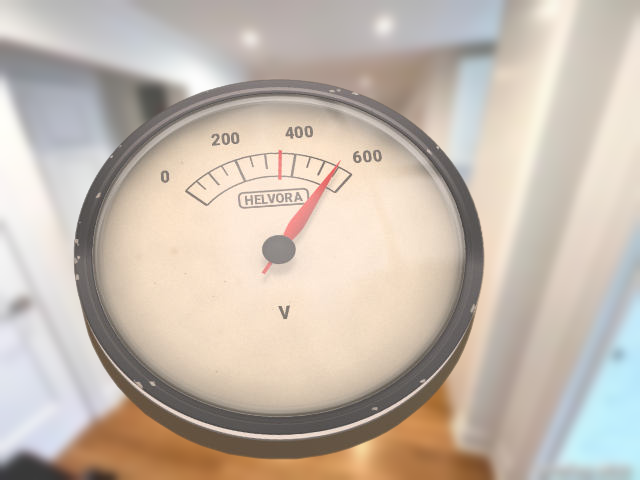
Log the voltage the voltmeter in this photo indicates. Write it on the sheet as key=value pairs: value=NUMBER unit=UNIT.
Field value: value=550 unit=V
